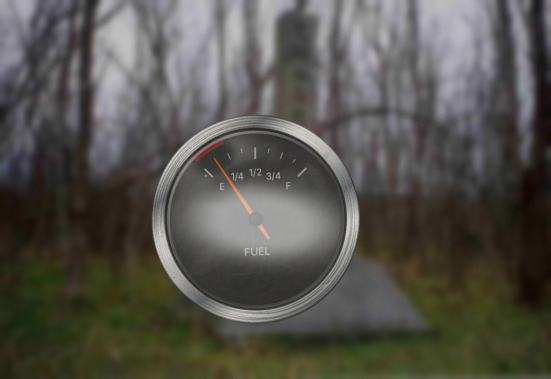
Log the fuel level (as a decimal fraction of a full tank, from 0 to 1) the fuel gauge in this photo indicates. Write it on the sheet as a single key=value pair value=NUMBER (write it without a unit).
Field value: value=0.125
